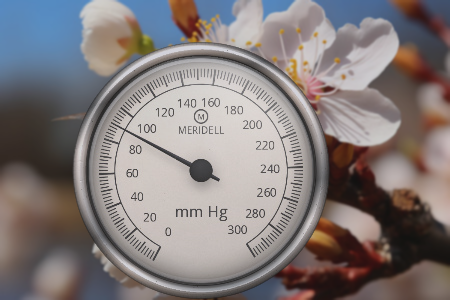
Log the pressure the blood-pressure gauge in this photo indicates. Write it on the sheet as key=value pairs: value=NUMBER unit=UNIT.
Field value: value=90 unit=mmHg
